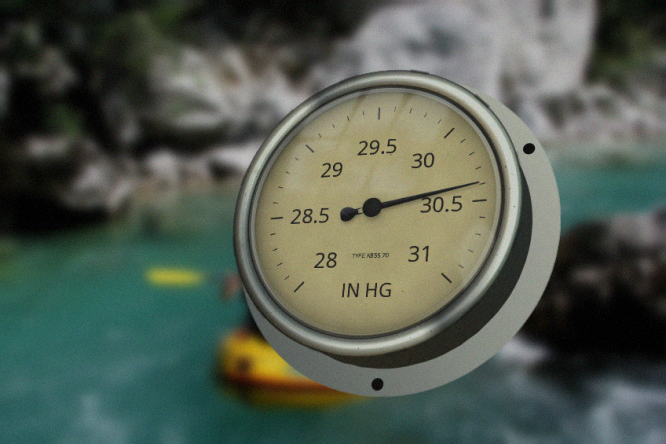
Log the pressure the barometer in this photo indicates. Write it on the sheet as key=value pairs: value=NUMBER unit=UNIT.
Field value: value=30.4 unit=inHg
